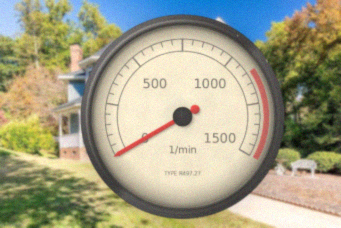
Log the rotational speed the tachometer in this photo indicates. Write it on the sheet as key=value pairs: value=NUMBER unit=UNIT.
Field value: value=0 unit=rpm
